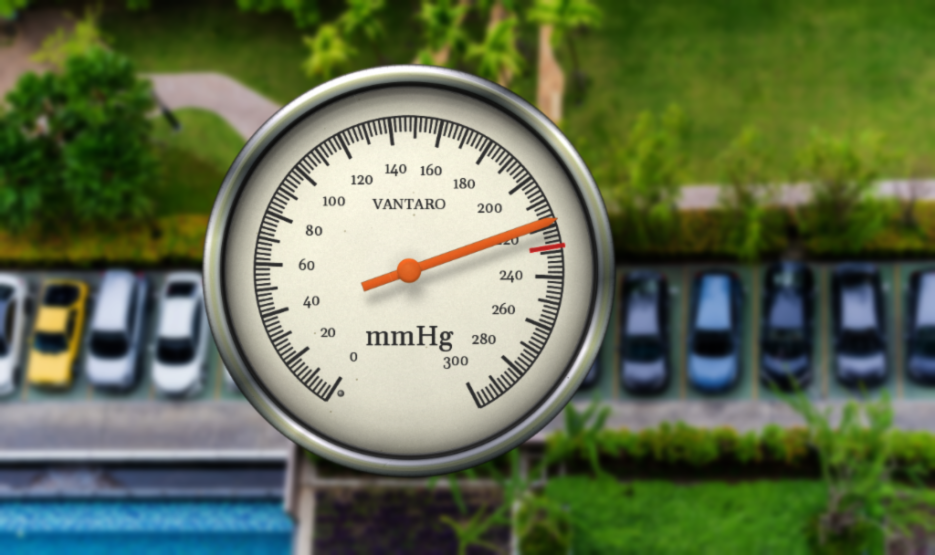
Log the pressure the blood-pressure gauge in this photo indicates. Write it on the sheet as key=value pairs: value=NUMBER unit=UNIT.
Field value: value=218 unit=mmHg
